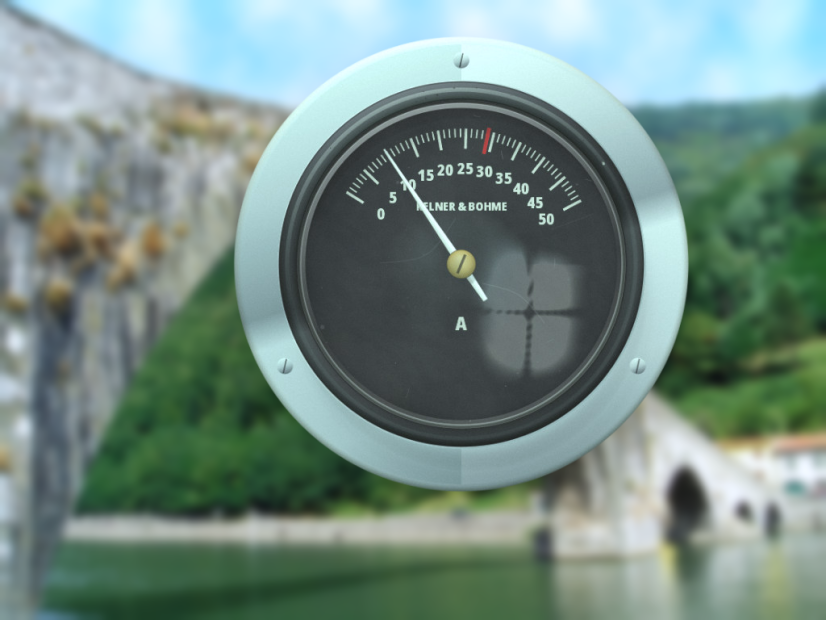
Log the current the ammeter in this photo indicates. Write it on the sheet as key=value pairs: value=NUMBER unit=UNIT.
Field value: value=10 unit=A
